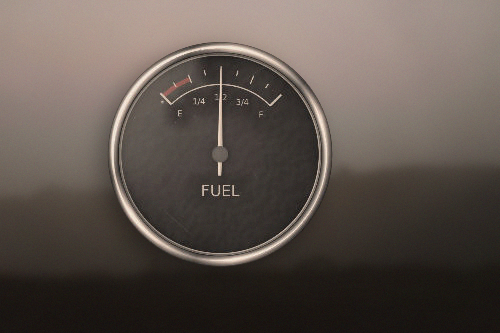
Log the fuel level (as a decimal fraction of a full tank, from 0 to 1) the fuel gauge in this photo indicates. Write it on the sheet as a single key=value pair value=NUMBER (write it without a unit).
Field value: value=0.5
